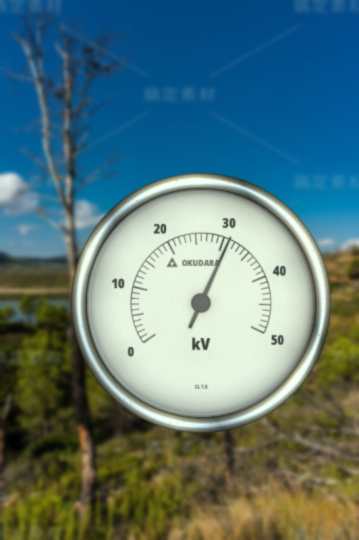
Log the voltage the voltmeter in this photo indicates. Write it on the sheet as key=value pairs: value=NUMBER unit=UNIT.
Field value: value=31 unit=kV
